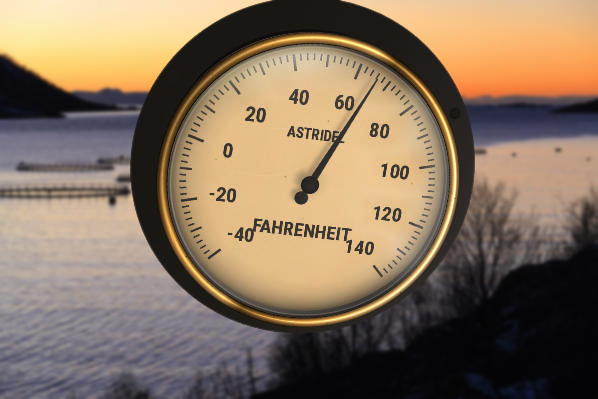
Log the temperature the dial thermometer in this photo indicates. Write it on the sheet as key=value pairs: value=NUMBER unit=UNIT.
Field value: value=66 unit=°F
